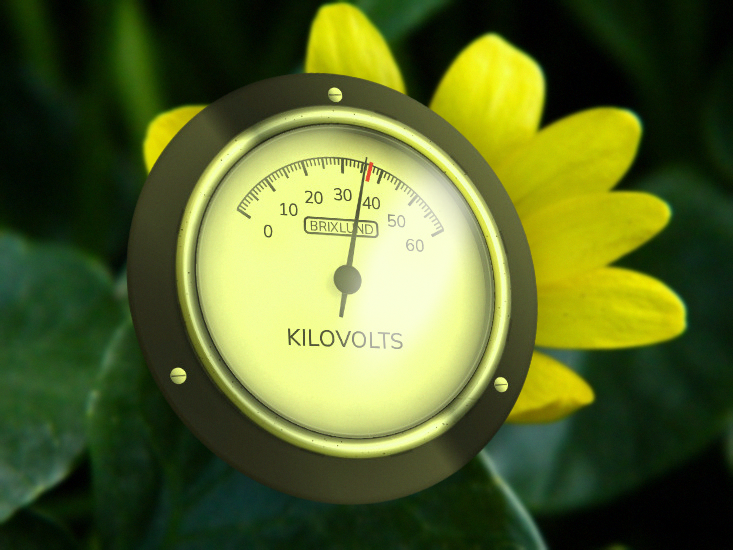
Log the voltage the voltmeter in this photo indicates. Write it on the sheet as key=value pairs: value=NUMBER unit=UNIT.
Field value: value=35 unit=kV
